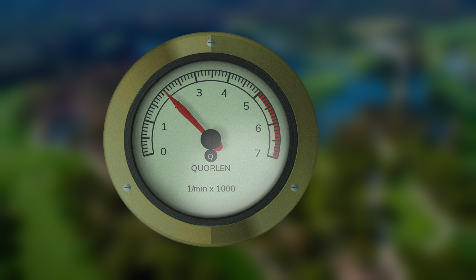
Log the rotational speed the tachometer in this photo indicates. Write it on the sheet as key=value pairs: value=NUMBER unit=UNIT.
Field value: value=2000 unit=rpm
